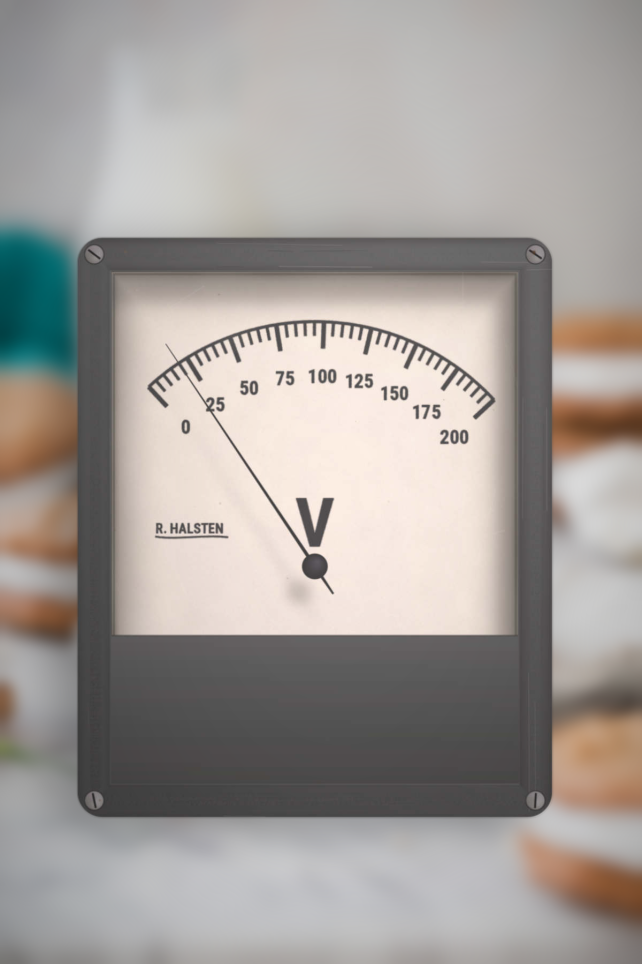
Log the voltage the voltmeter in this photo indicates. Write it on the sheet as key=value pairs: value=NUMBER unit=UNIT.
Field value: value=20 unit=V
